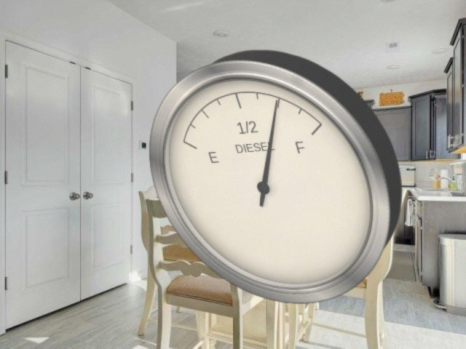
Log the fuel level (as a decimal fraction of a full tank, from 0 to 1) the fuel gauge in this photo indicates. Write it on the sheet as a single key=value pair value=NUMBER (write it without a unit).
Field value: value=0.75
